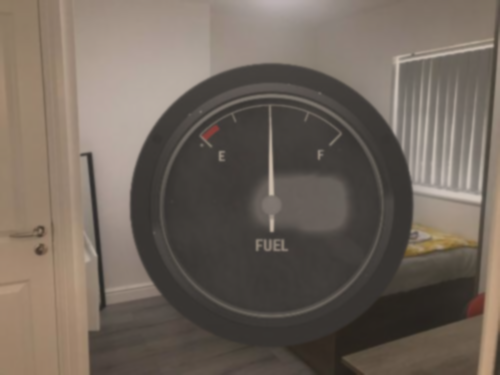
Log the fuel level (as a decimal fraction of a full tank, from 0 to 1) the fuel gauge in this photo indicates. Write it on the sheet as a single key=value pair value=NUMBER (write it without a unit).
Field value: value=0.5
